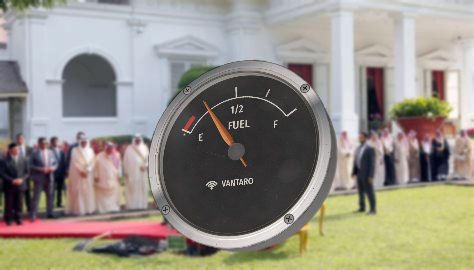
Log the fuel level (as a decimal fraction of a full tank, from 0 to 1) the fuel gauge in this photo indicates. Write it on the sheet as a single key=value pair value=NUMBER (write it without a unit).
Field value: value=0.25
